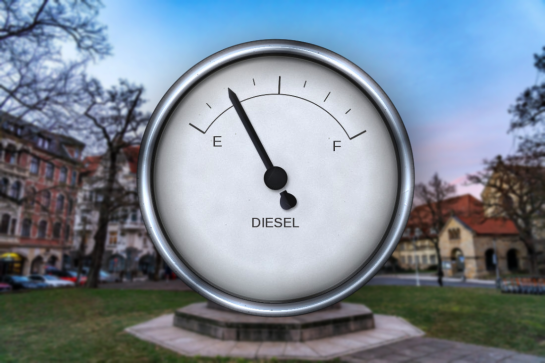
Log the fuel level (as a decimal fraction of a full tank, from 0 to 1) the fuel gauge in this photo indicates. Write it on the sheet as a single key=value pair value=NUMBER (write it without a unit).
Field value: value=0.25
